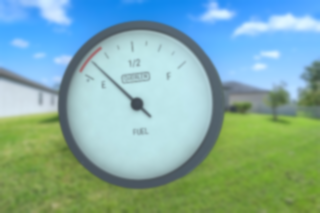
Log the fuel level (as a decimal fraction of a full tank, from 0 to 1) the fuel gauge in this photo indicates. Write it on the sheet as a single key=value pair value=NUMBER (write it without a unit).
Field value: value=0.125
